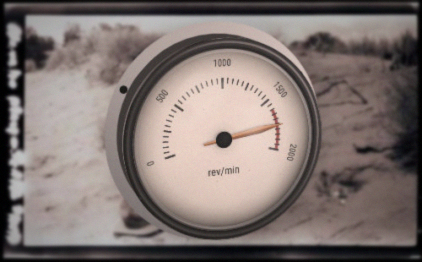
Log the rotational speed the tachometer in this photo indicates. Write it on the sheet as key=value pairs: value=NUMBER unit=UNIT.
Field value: value=1750 unit=rpm
